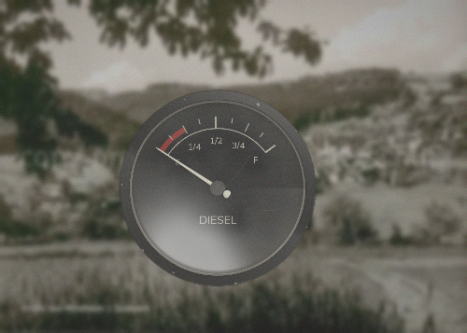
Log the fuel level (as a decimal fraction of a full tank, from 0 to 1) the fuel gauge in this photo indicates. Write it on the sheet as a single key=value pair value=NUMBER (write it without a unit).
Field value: value=0
